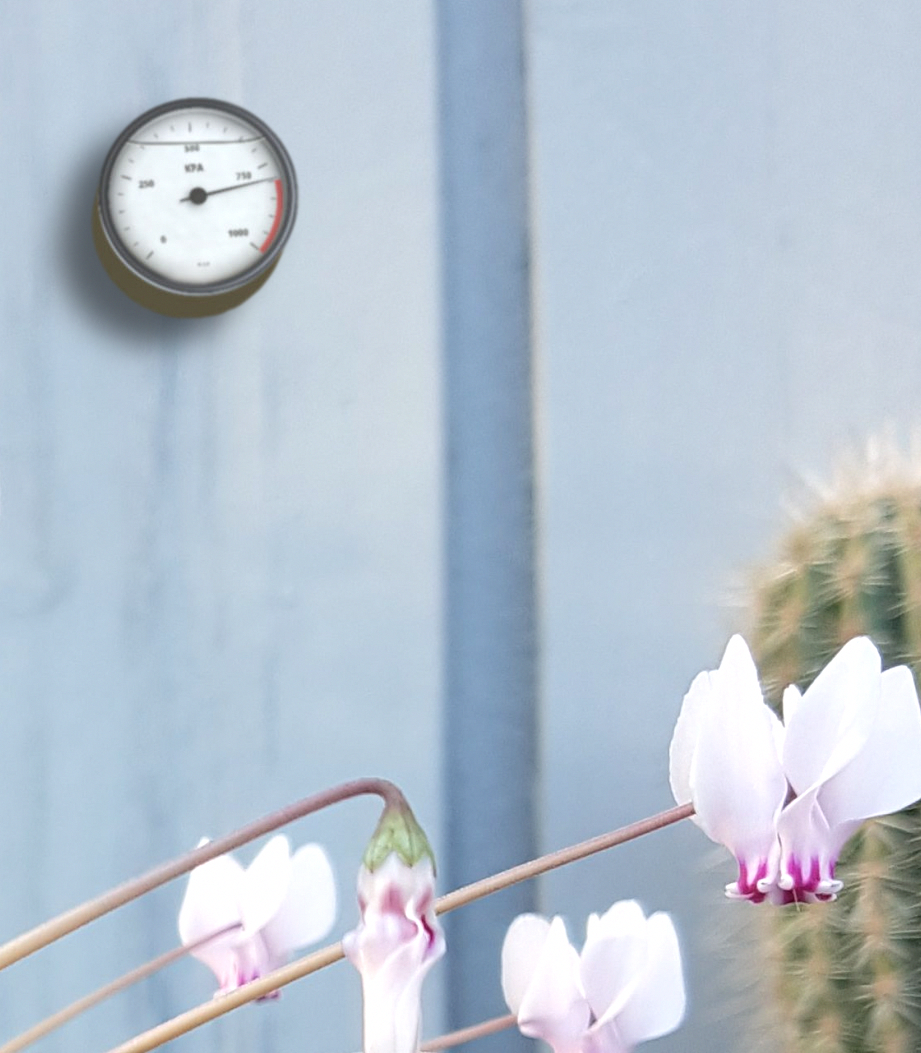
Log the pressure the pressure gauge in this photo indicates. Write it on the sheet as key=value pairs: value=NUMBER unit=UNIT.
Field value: value=800 unit=kPa
